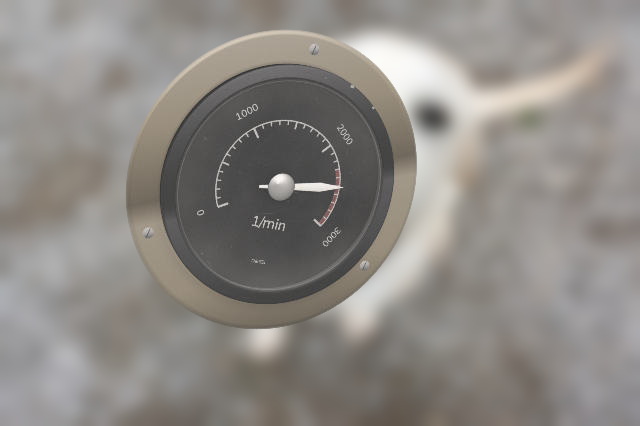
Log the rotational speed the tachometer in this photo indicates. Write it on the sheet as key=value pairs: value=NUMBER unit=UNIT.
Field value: value=2500 unit=rpm
